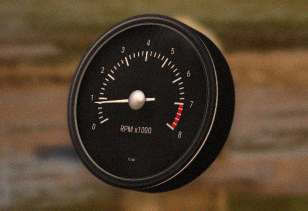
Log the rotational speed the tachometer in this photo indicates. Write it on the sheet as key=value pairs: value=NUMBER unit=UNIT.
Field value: value=800 unit=rpm
